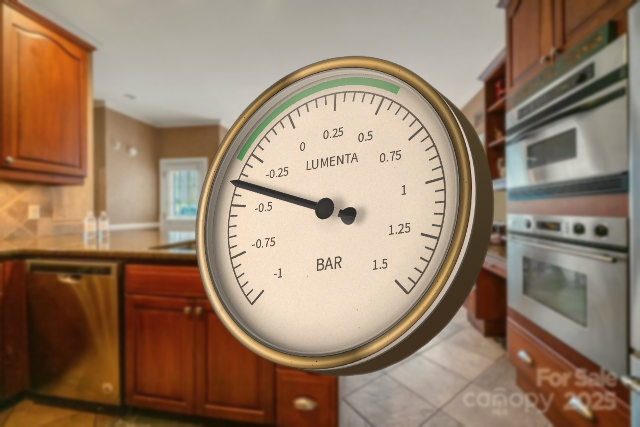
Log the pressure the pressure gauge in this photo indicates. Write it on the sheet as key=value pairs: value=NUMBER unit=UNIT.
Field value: value=-0.4 unit=bar
